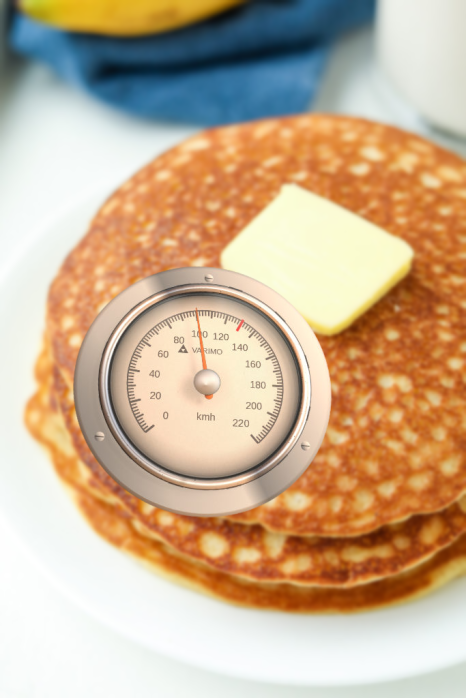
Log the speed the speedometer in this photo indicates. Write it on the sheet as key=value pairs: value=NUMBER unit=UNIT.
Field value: value=100 unit=km/h
